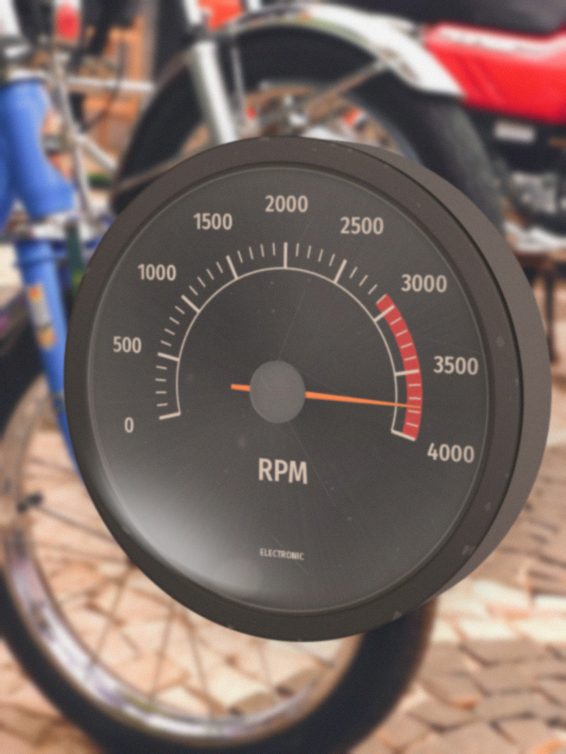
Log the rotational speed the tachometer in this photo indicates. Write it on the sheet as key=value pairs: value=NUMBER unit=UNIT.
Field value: value=3750 unit=rpm
